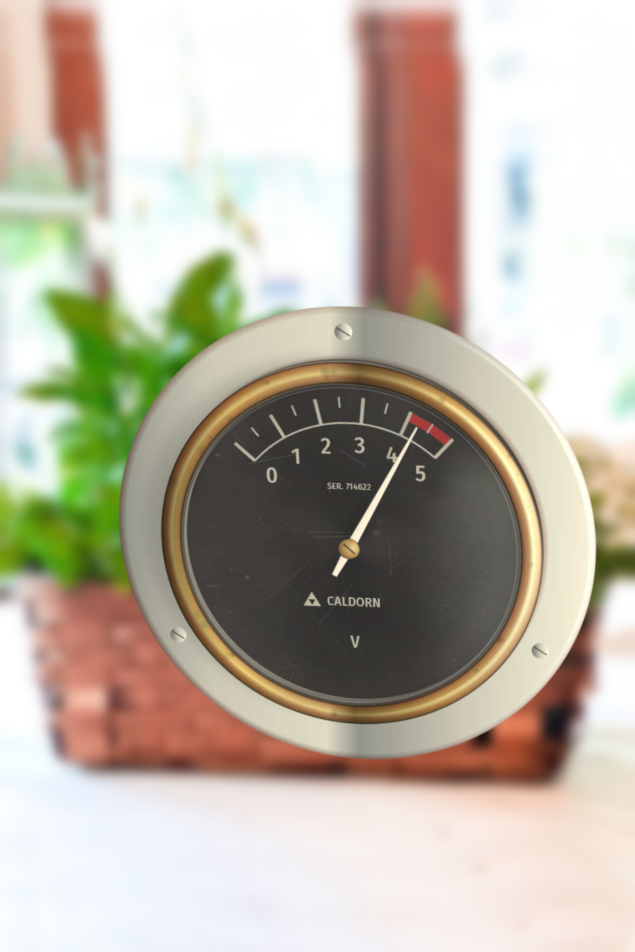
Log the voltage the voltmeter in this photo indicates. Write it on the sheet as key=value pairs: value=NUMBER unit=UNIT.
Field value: value=4.25 unit=V
